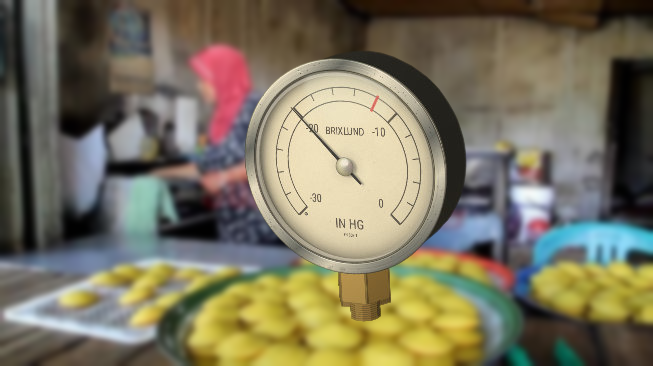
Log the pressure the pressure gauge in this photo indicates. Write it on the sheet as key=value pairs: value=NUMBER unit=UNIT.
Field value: value=-20 unit=inHg
